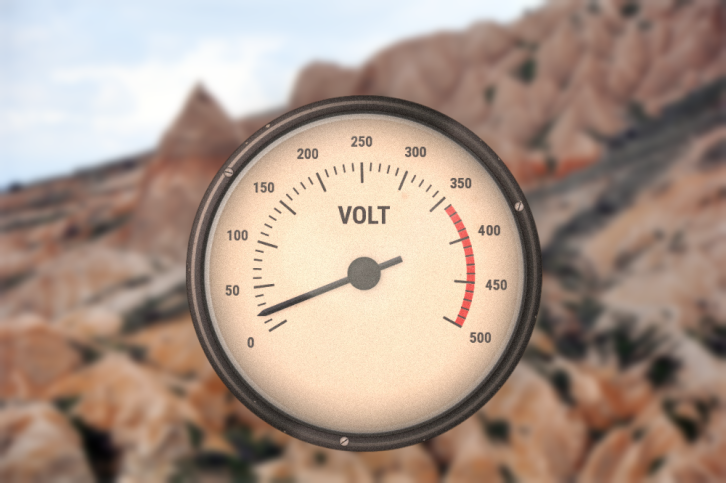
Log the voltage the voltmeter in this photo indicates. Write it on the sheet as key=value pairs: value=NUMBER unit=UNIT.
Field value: value=20 unit=V
